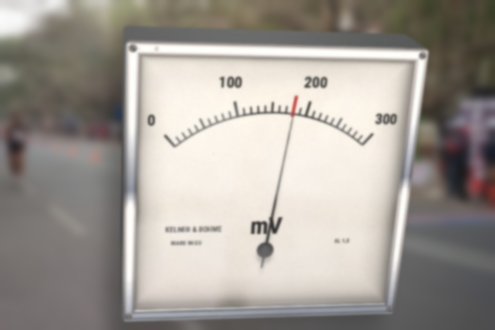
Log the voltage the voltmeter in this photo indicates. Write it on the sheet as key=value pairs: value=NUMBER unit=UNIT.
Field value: value=180 unit=mV
